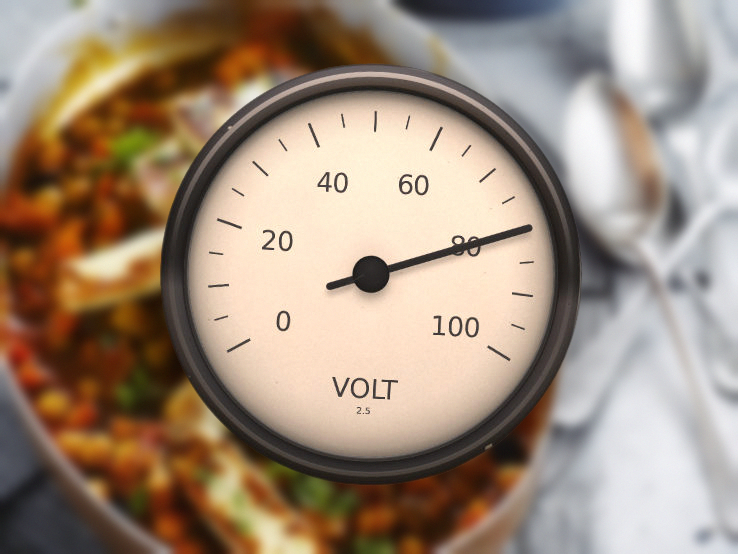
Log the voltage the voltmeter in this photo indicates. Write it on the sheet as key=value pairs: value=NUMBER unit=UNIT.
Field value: value=80 unit=V
